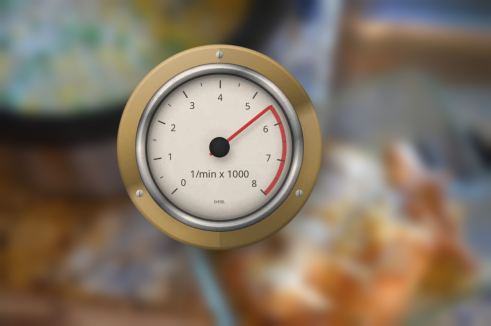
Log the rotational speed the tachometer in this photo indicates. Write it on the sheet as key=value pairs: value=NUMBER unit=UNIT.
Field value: value=5500 unit=rpm
